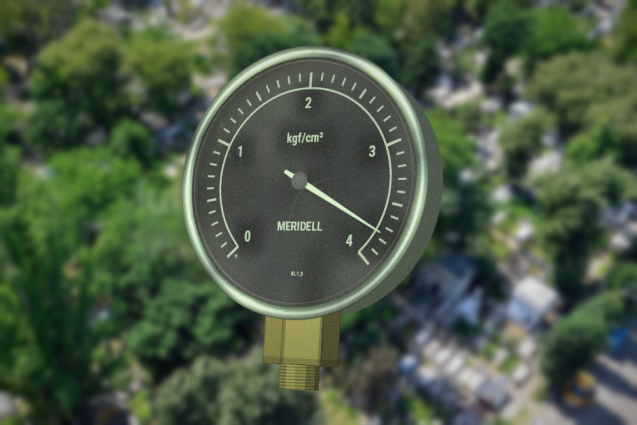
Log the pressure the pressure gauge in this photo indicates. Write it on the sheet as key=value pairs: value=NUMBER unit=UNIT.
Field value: value=3.75 unit=kg/cm²
